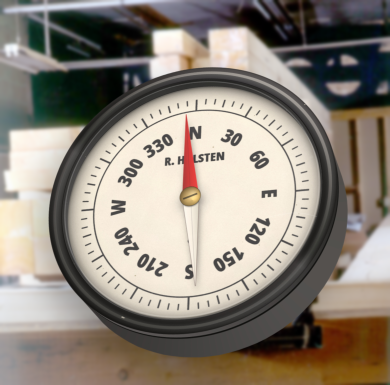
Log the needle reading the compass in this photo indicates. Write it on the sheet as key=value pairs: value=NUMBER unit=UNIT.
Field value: value=355 unit=°
